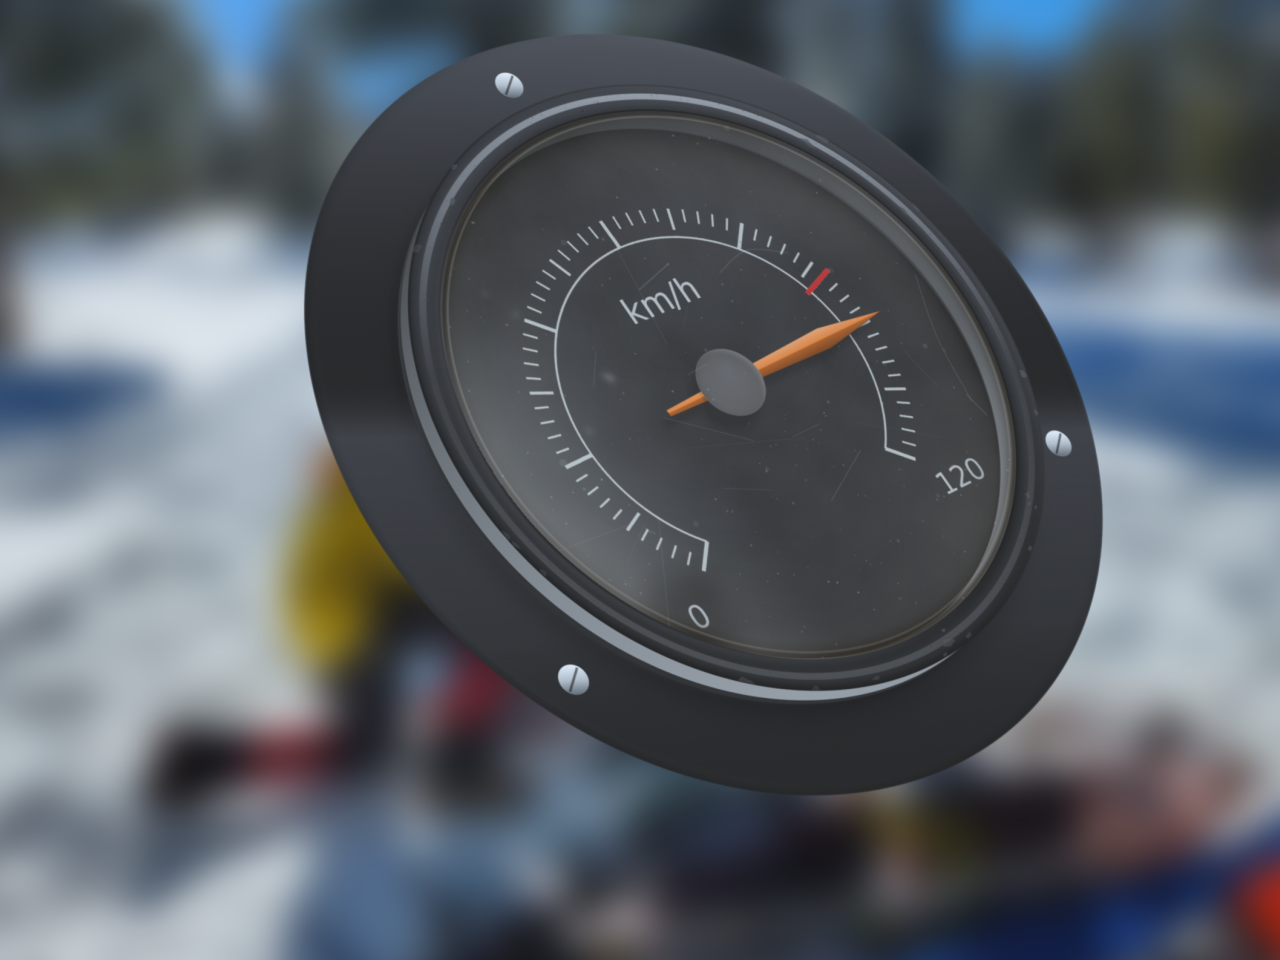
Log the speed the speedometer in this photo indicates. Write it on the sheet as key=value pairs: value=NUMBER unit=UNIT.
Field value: value=100 unit=km/h
